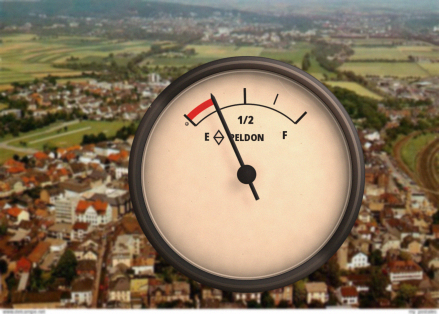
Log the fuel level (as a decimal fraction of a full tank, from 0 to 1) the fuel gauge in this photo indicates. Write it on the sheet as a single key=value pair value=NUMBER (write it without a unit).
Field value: value=0.25
